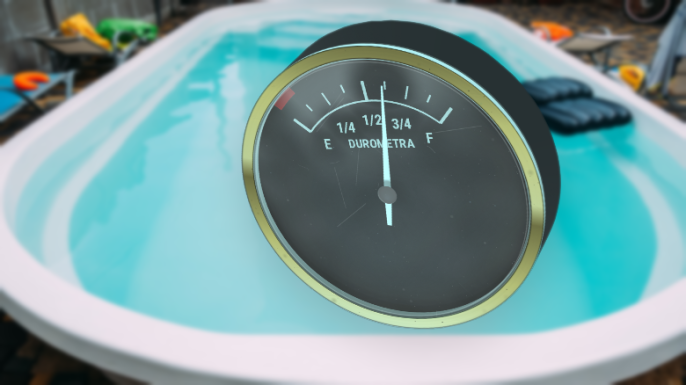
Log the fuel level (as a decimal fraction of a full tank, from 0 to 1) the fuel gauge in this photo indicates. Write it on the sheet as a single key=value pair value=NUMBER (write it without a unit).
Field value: value=0.625
